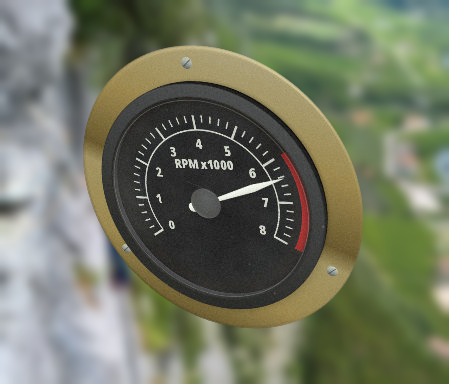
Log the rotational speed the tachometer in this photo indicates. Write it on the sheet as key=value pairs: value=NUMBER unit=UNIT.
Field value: value=6400 unit=rpm
